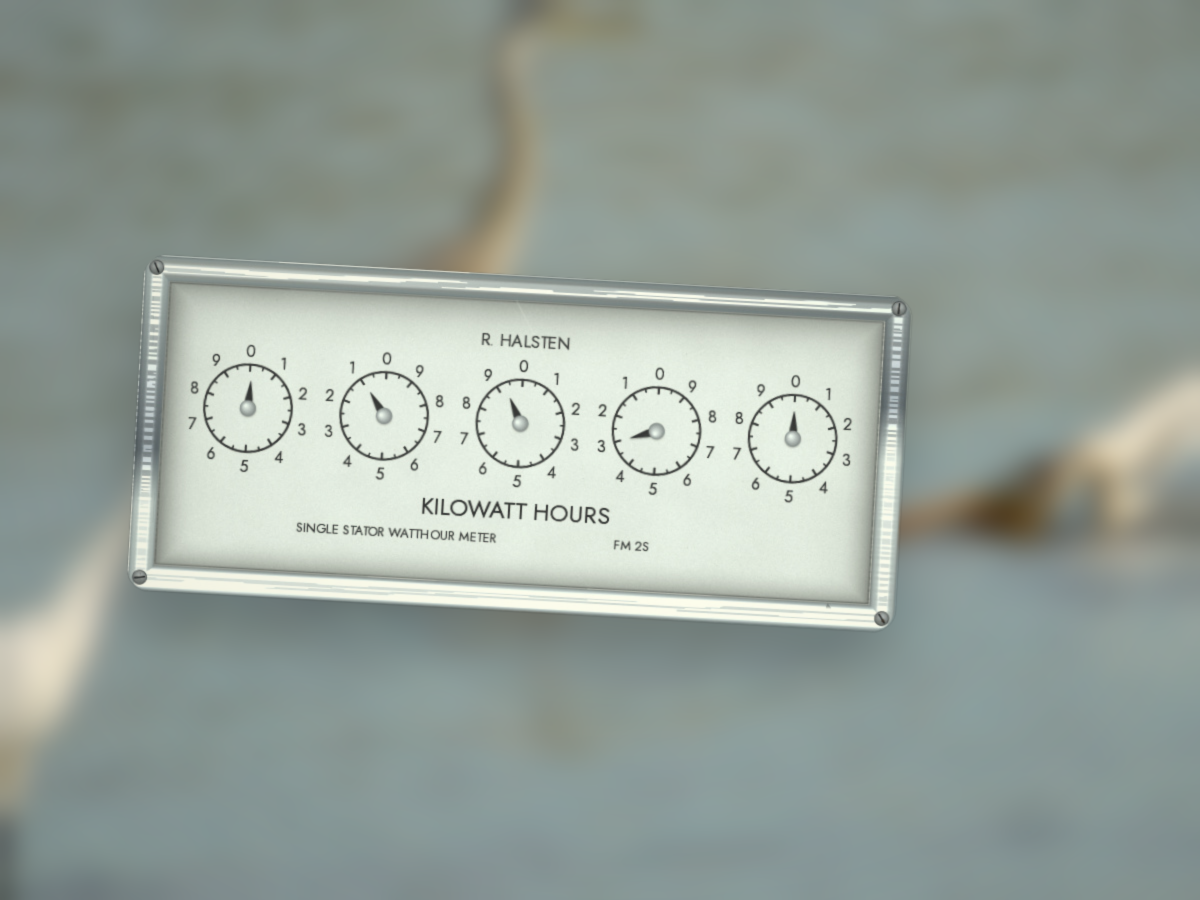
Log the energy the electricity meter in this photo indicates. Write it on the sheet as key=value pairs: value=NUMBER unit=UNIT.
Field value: value=930 unit=kWh
